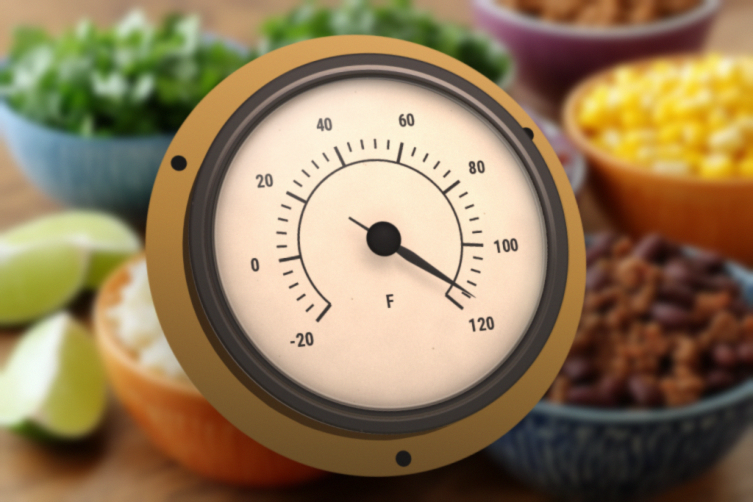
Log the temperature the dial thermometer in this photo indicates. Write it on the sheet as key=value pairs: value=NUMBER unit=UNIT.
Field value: value=116 unit=°F
